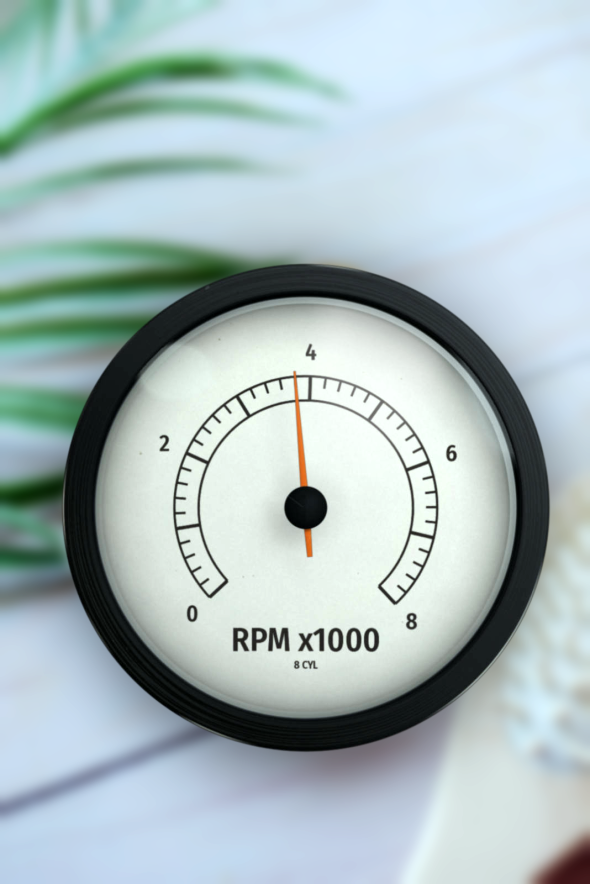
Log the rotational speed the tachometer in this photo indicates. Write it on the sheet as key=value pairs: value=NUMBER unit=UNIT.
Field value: value=3800 unit=rpm
